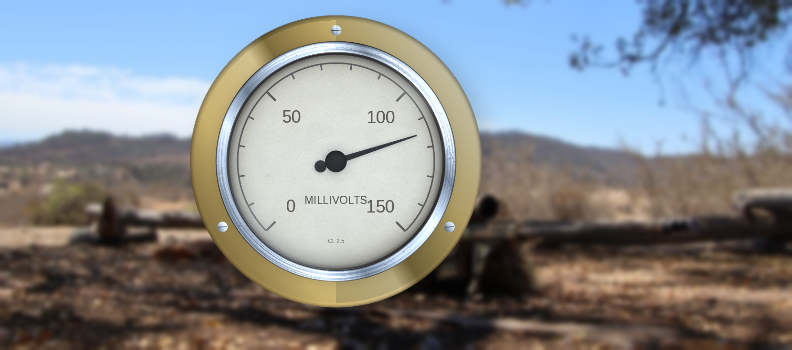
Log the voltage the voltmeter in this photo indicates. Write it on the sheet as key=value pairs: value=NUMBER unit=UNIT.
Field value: value=115 unit=mV
